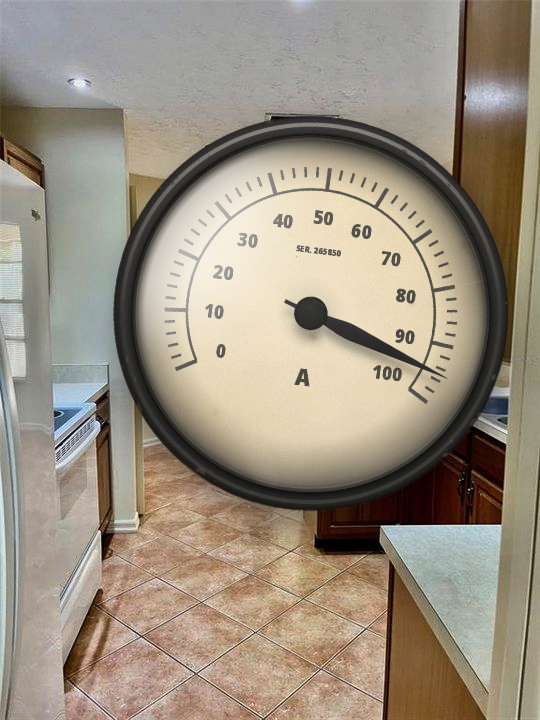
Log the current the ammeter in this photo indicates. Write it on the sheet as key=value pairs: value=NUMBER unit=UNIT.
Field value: value=95 unit=A
